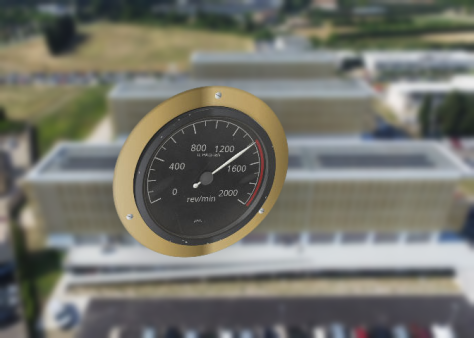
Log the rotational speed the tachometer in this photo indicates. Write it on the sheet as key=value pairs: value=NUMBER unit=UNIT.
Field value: value=1400 unit=rpm
